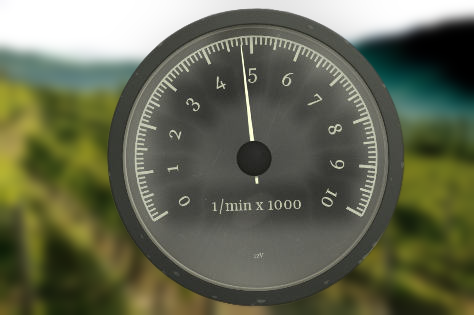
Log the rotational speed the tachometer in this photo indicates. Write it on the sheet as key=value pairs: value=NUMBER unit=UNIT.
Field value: value=4800 unit=rpm
